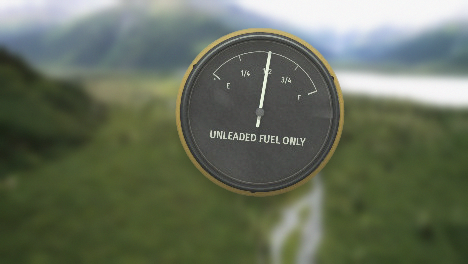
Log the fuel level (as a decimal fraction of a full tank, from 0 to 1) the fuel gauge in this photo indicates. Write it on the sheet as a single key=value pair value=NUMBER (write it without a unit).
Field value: value=0.5
